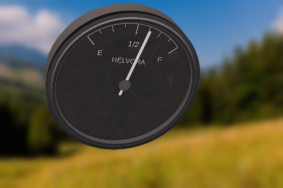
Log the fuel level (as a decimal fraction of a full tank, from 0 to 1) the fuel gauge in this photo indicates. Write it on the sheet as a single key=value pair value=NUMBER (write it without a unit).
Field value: value=0.625
